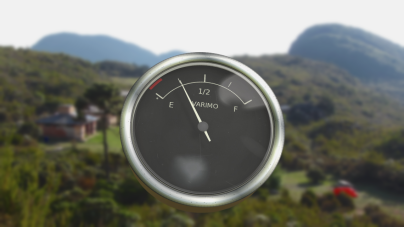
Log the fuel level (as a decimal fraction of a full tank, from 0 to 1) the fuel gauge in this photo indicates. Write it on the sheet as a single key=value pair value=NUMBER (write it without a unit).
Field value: value=0.25
